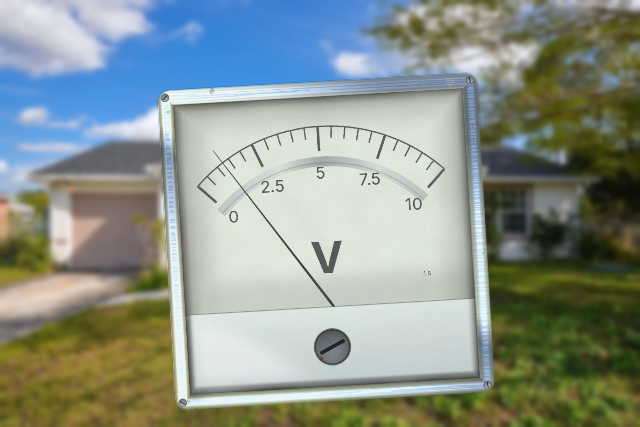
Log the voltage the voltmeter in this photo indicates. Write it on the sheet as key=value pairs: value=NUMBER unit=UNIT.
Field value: value=1.25 unit=V
